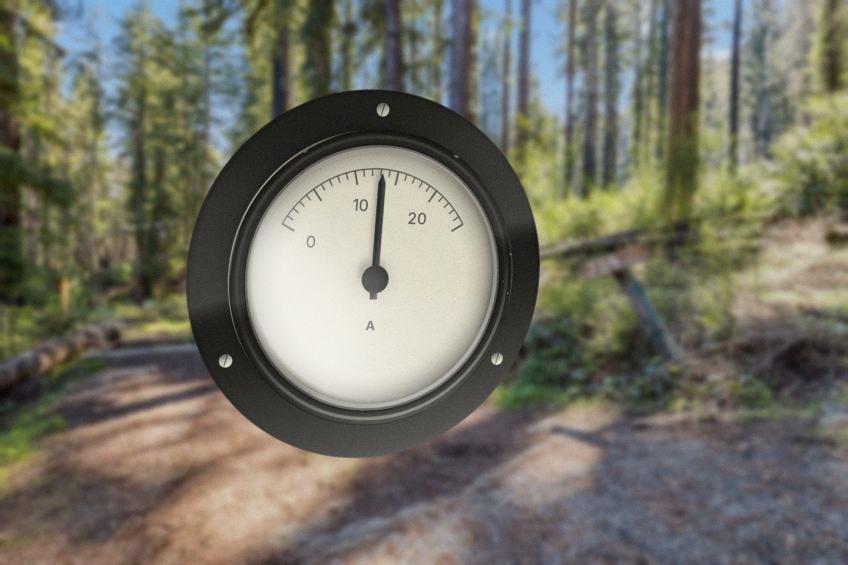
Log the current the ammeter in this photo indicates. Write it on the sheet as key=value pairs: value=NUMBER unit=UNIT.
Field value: value=13 unit=A
